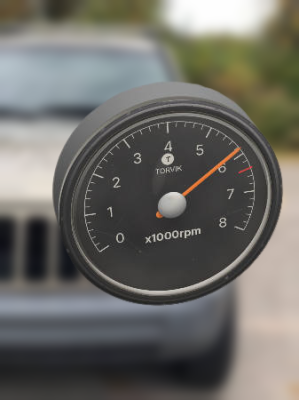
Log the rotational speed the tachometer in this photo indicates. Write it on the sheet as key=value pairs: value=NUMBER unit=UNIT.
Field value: value=5800 unit=rpm
